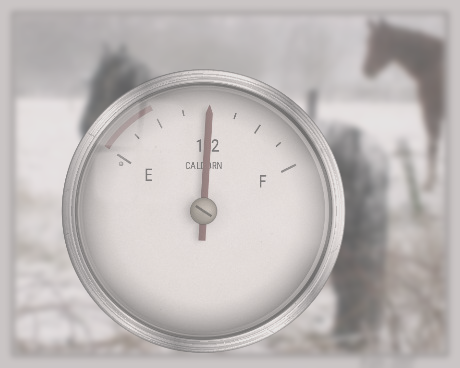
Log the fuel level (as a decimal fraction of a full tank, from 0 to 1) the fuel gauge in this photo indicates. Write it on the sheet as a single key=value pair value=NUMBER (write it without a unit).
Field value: value=0.5
